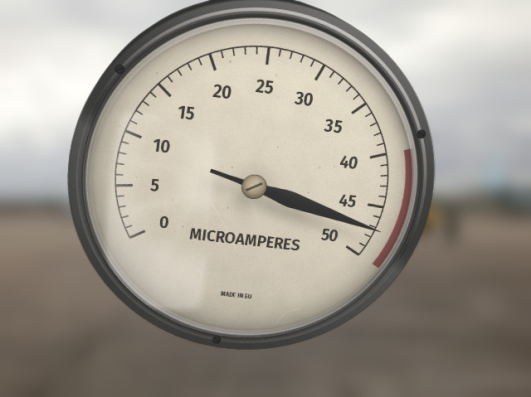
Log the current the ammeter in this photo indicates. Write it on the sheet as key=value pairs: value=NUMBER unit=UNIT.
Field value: value=47 unit=µA
